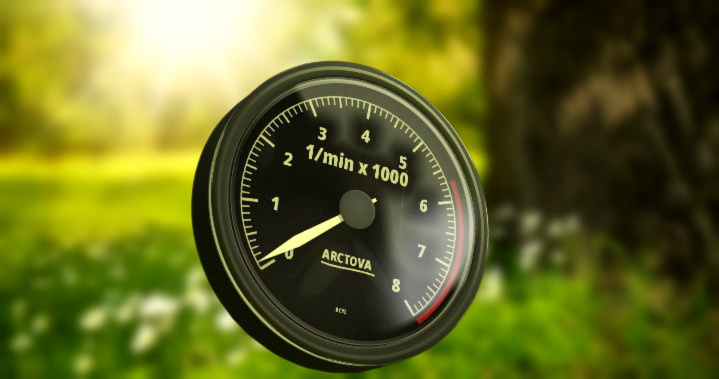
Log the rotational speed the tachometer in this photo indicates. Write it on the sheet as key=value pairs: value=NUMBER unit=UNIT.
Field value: value=100 unit=rpm
